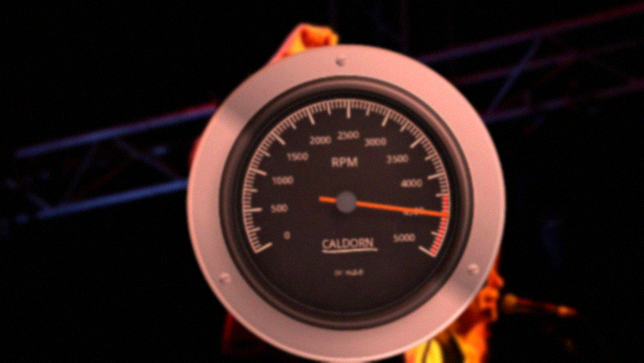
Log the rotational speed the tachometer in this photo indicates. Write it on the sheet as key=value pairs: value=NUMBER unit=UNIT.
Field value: value=4500 unit=rpm
